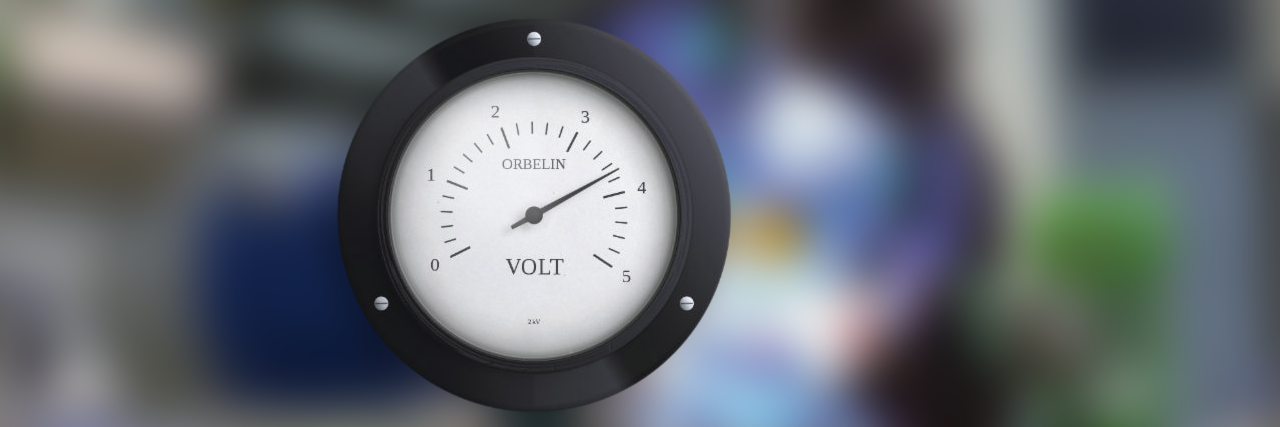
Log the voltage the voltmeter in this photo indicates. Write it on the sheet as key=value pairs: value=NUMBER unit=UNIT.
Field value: value=3.7 unit=V
